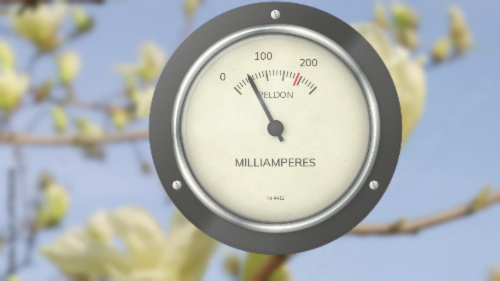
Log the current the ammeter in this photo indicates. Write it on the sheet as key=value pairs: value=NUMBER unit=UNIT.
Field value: value=50 unit=mA
